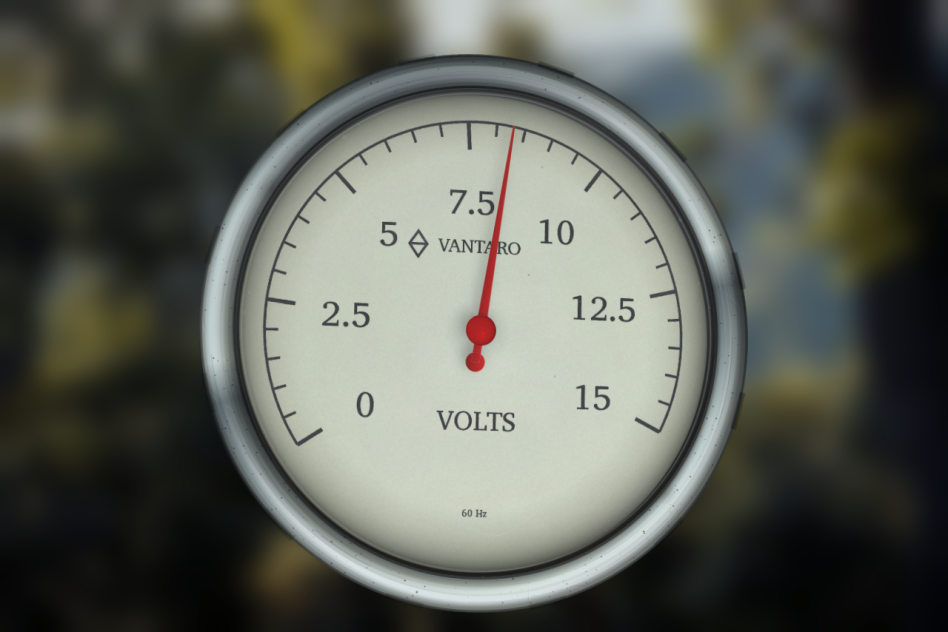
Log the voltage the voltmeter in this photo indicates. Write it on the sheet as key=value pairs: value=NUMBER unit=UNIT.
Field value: value=8.25 unit=V
